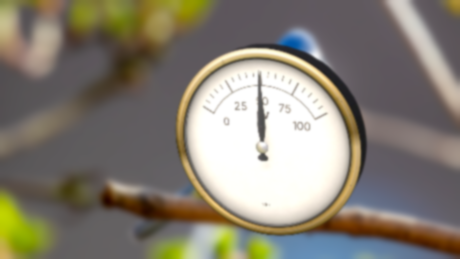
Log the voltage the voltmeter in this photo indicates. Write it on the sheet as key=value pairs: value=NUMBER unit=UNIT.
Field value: value=50 unit=kV
